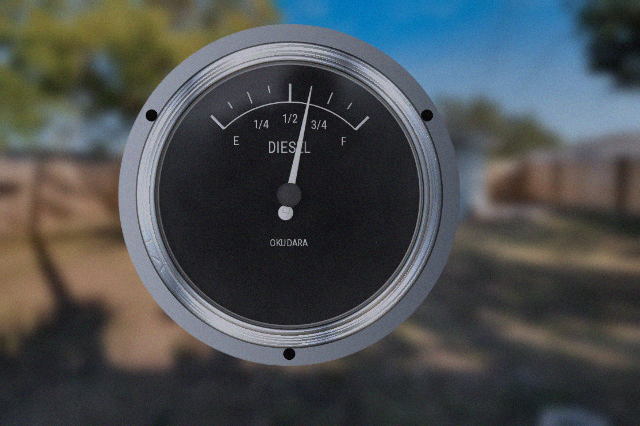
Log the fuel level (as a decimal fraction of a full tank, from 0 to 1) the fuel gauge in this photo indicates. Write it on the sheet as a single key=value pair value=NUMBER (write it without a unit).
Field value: value=0.625
